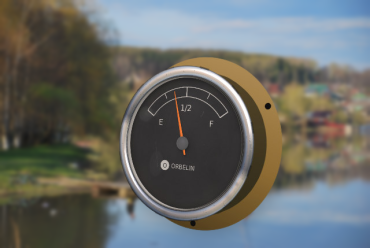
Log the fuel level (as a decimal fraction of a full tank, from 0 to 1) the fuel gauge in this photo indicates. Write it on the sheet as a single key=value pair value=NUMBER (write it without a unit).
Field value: value=0.375
